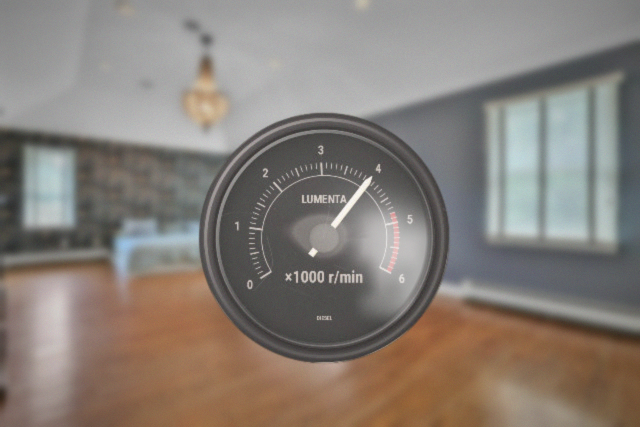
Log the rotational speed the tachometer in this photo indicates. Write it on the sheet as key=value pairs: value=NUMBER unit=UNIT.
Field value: value=4000 unit=rpm
